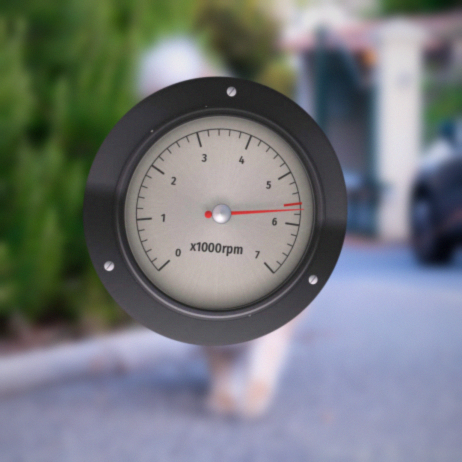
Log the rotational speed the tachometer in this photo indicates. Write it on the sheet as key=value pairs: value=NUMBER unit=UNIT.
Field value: value=5700 unit=rpm
